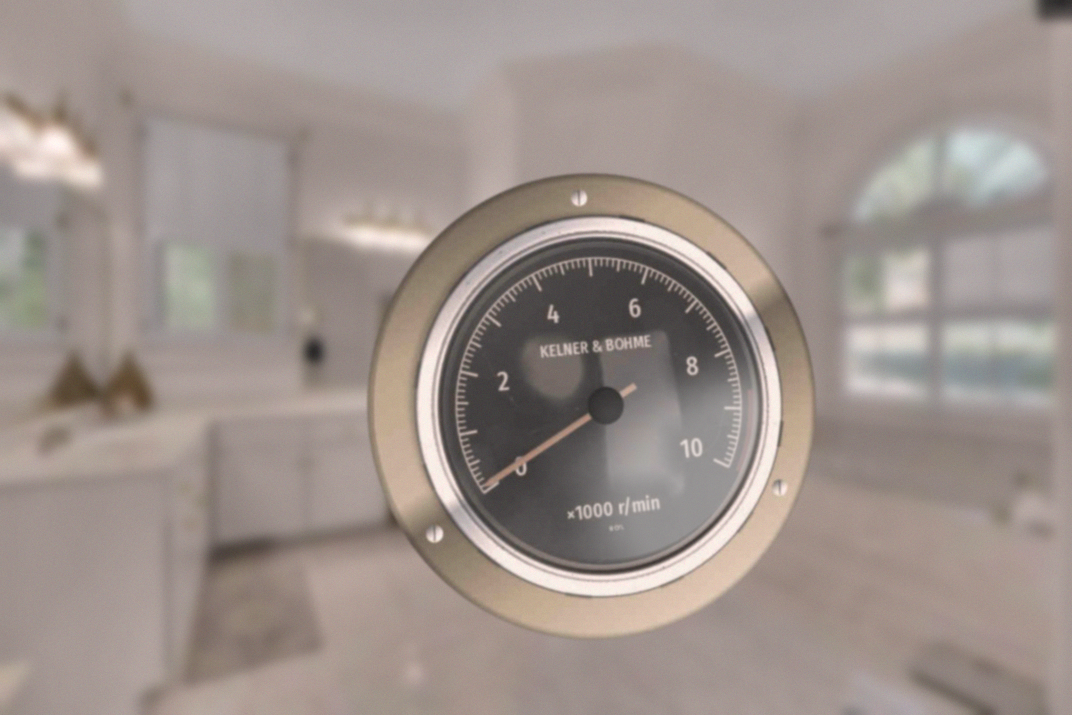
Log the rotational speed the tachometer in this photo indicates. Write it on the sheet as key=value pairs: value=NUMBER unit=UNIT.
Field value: value=100 unit=rpm
